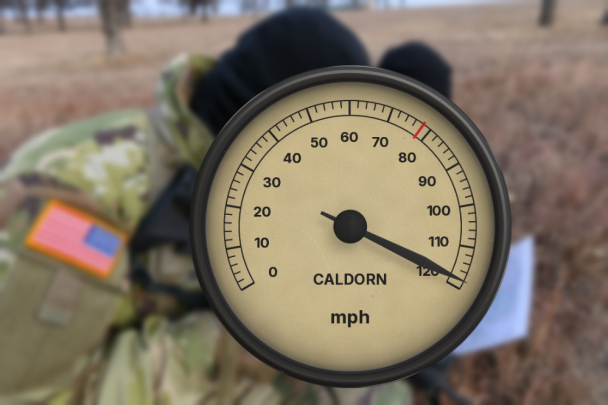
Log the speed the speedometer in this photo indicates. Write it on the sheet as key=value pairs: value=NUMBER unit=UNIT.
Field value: value=118 unit=mph
